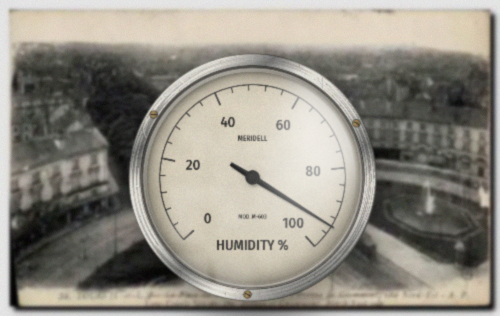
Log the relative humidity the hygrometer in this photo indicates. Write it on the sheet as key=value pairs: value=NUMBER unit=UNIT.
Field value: value=94 unit=%
